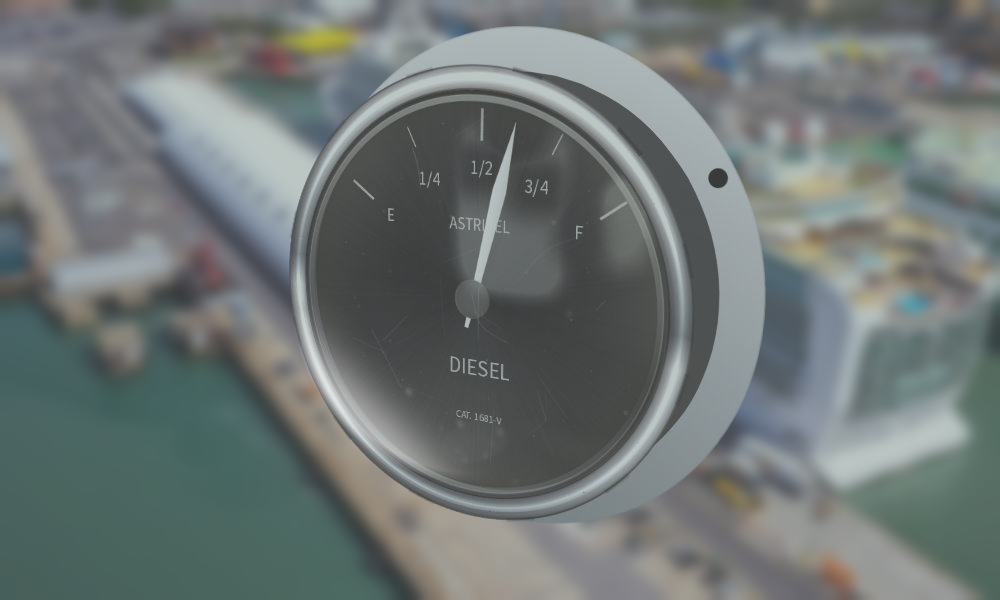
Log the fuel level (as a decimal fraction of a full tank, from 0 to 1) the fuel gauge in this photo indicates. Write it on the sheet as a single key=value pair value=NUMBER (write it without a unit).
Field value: value=0.625
